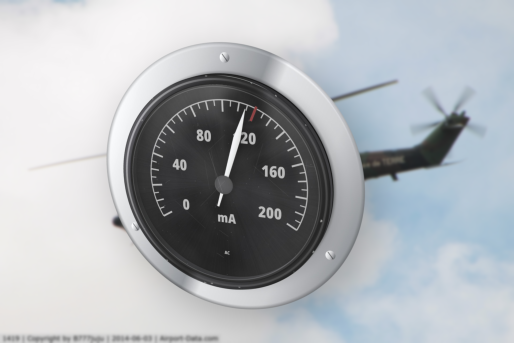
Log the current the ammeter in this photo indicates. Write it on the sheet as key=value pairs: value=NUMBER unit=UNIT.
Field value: value=115 unit=mA
